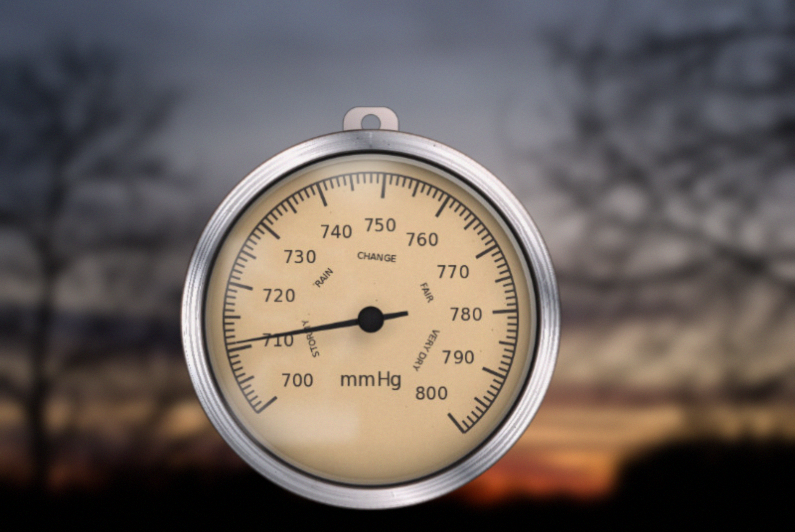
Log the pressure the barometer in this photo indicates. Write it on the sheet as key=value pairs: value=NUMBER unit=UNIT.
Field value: value=711 unit=mmHg
